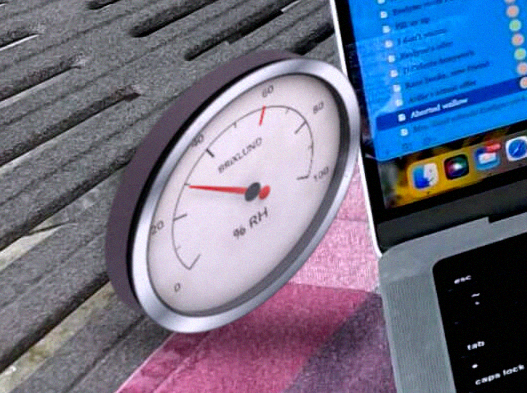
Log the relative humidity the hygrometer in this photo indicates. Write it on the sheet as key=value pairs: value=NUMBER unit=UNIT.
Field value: value=30 unit=%
